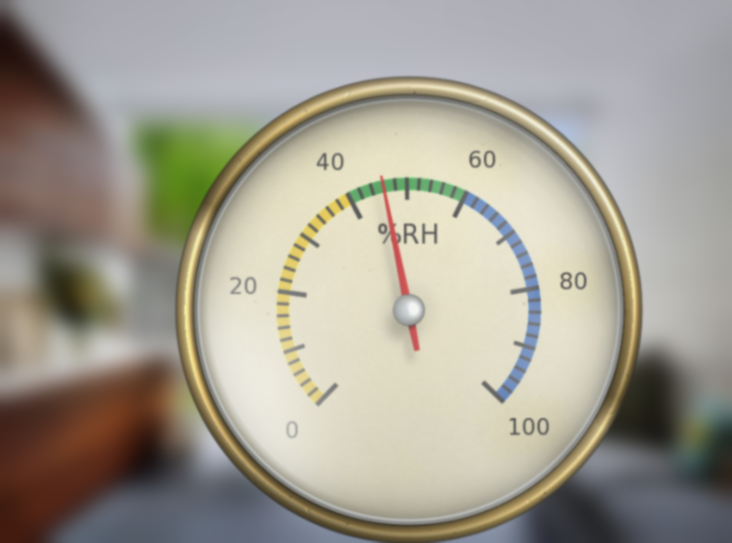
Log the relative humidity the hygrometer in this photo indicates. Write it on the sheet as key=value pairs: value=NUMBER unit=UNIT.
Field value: value=46 unit=%
